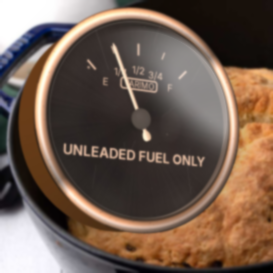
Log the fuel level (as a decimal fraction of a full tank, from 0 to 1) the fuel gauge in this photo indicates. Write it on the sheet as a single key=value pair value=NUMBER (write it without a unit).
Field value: value=0.25
